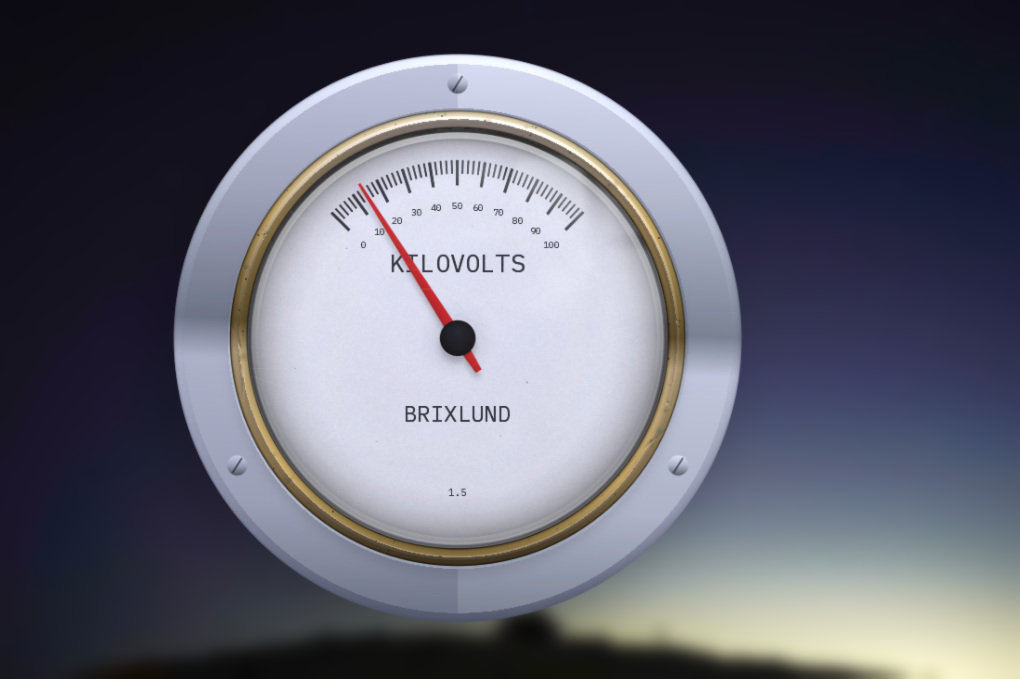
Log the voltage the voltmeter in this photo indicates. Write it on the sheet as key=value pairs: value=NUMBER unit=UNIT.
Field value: value=14 unit=kV
